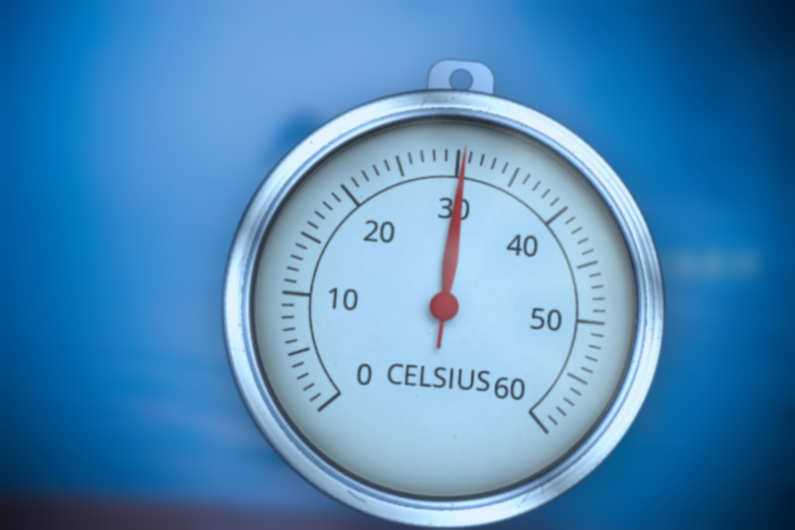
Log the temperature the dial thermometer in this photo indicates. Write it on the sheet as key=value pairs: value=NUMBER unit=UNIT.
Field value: value=30.5 unit=°C
